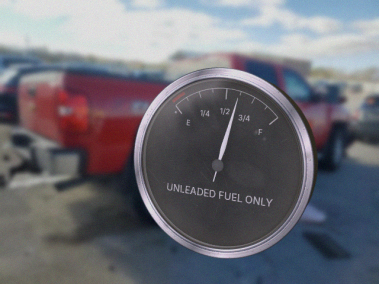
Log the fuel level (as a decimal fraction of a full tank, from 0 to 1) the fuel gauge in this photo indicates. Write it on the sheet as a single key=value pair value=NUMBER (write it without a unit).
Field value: value=0.625
